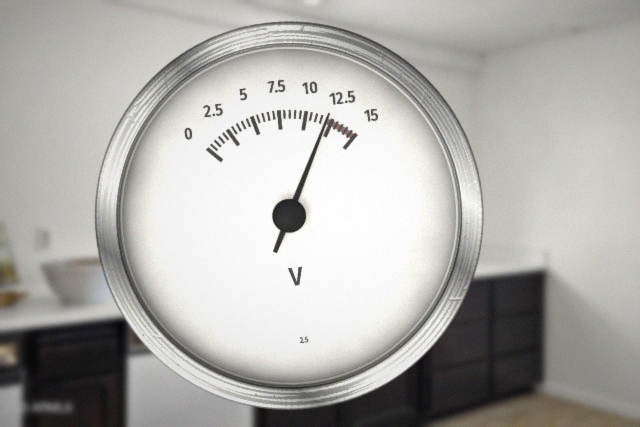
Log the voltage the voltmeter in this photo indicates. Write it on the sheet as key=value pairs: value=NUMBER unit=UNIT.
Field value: value=12 unit=V
